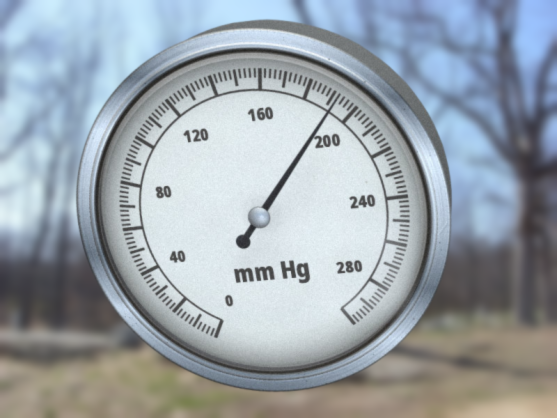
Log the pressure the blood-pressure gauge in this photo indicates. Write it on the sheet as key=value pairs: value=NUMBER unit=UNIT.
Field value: value=192 unit=mmHg
